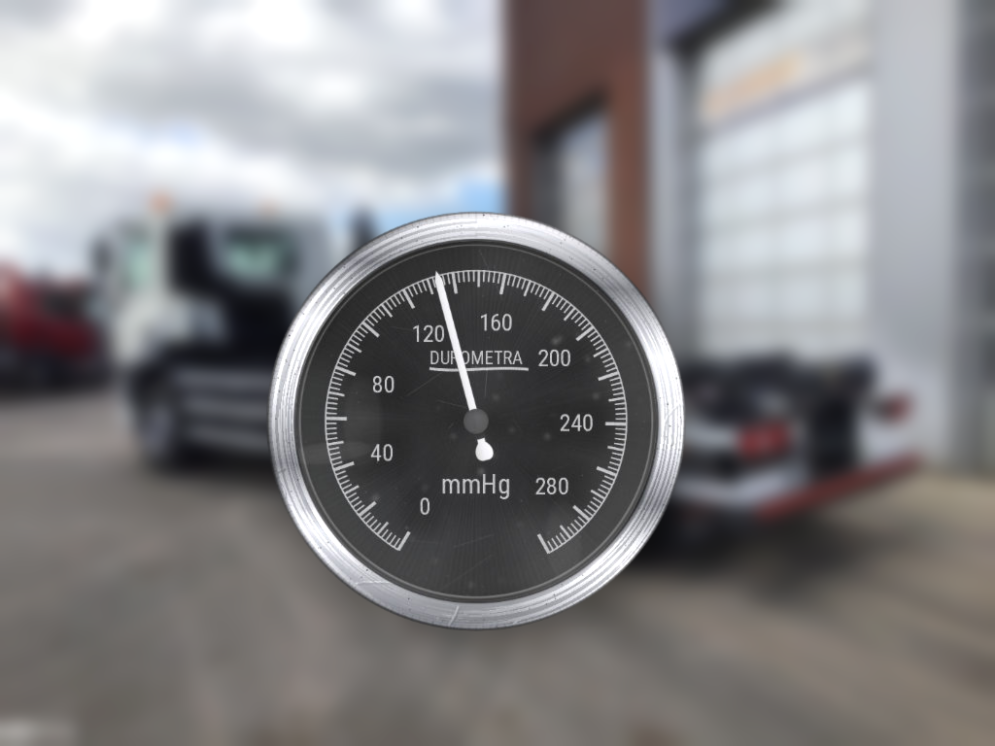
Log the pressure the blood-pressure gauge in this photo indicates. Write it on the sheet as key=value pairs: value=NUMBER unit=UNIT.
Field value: value=134 unit=mmHg
